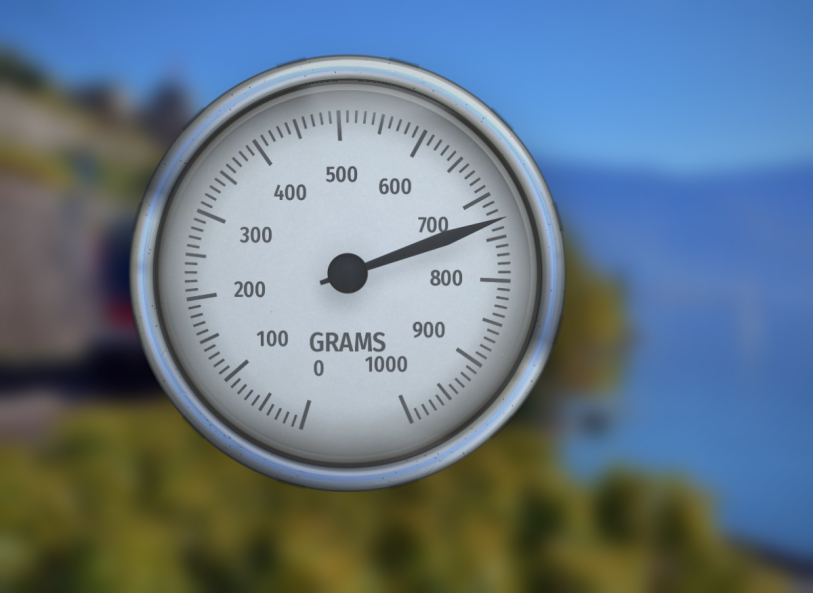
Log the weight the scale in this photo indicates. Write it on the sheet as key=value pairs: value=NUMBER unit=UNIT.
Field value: value=730 unit=g
